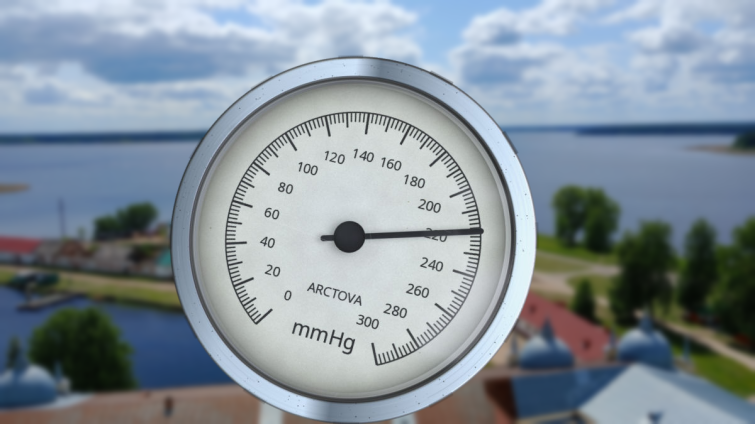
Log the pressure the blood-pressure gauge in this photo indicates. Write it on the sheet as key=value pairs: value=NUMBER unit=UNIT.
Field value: value=220 unit=mmHg
